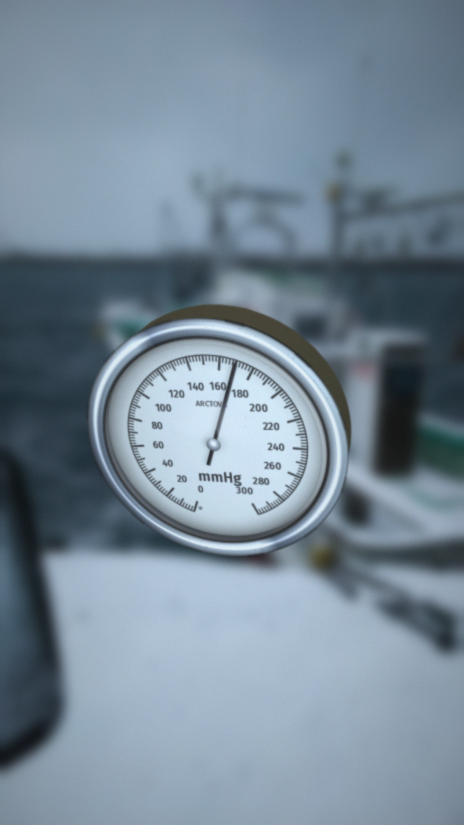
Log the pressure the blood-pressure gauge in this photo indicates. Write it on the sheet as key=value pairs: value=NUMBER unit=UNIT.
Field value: value=170 unit=mmHg
